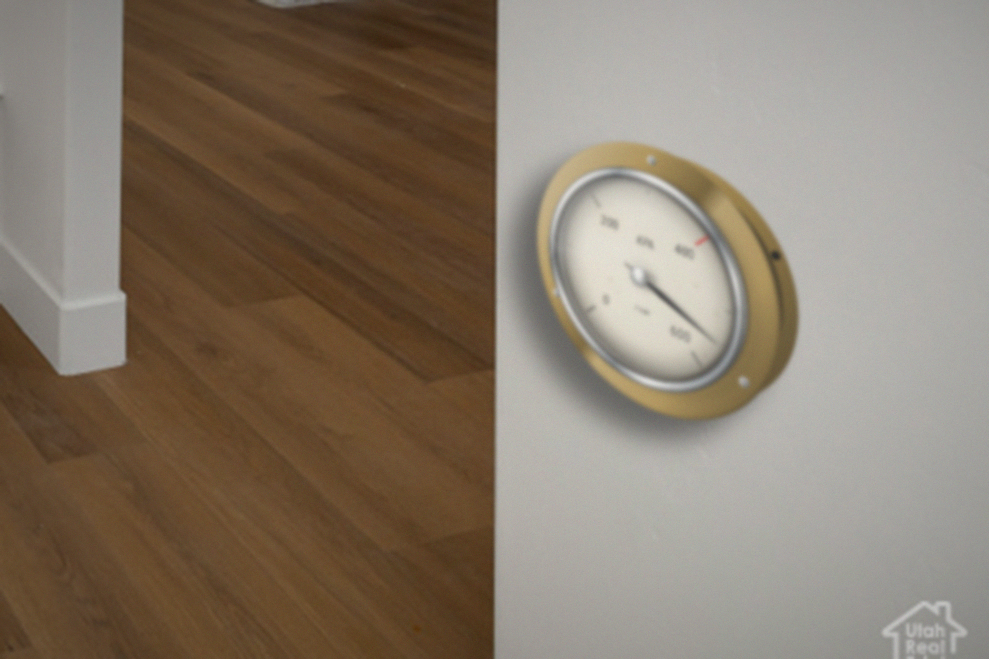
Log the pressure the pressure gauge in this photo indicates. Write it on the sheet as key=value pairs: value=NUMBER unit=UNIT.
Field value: value=550 unit=kPa
